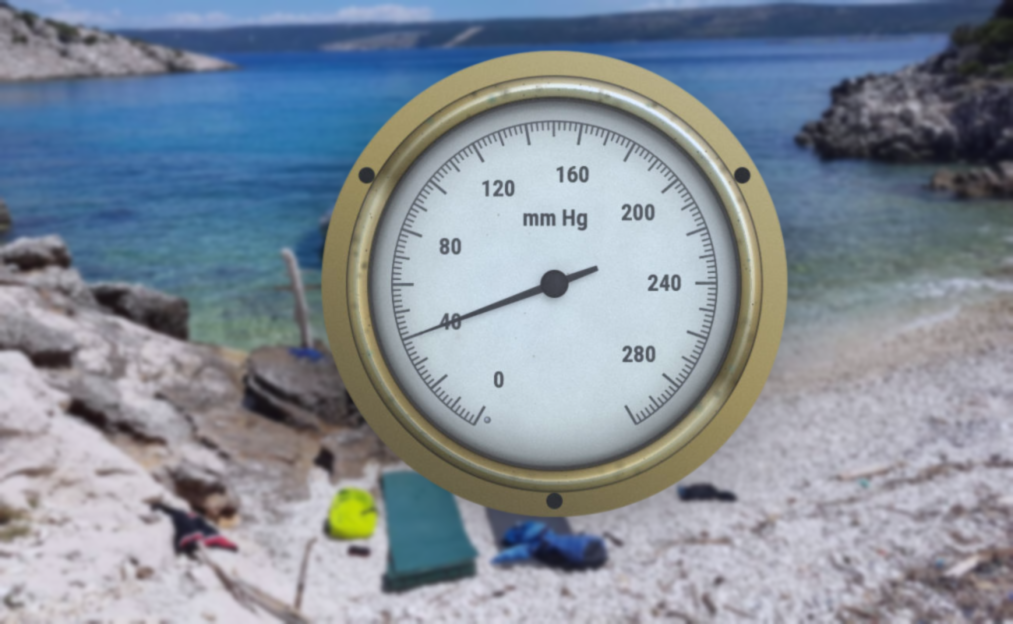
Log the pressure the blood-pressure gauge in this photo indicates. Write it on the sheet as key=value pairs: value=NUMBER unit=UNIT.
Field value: value=40 unit=mmHg
